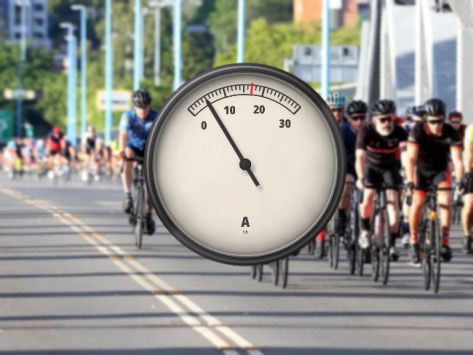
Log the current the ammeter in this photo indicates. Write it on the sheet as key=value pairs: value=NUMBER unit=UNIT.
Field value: value=5 unit=A
